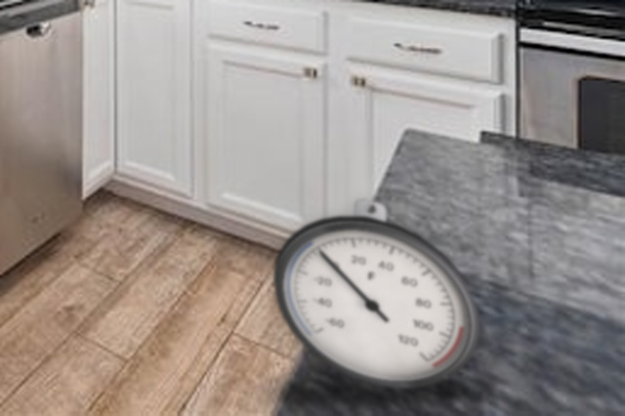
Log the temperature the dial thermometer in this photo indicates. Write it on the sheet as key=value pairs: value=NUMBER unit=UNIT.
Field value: value=0 unit=°F
